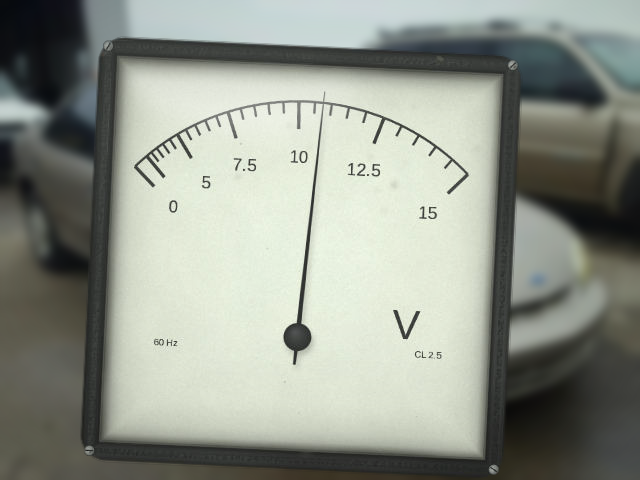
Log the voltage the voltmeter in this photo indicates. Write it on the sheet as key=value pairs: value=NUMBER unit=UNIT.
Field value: value=10.75 unit=V
